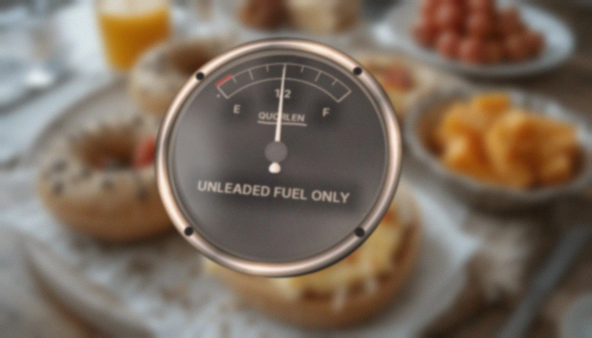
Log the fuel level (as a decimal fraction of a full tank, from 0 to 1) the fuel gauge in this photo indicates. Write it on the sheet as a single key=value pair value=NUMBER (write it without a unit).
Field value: value=0.5
